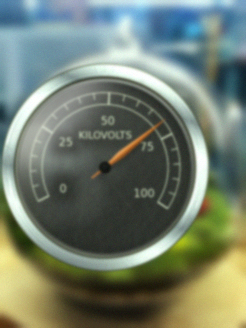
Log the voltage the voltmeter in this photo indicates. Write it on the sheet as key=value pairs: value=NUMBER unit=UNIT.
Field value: value=70 unit=kV
